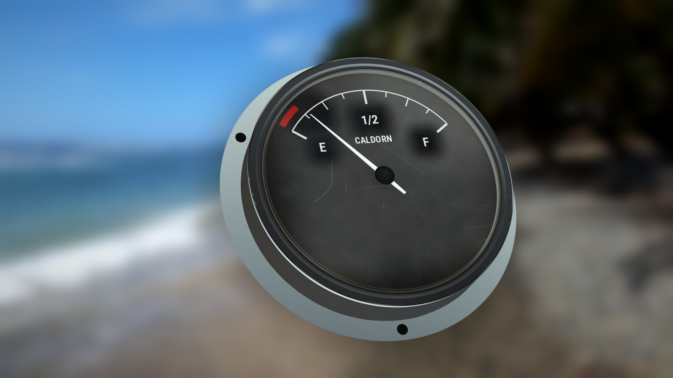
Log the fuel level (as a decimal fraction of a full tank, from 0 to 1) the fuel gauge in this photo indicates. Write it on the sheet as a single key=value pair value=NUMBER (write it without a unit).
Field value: value=0.125
